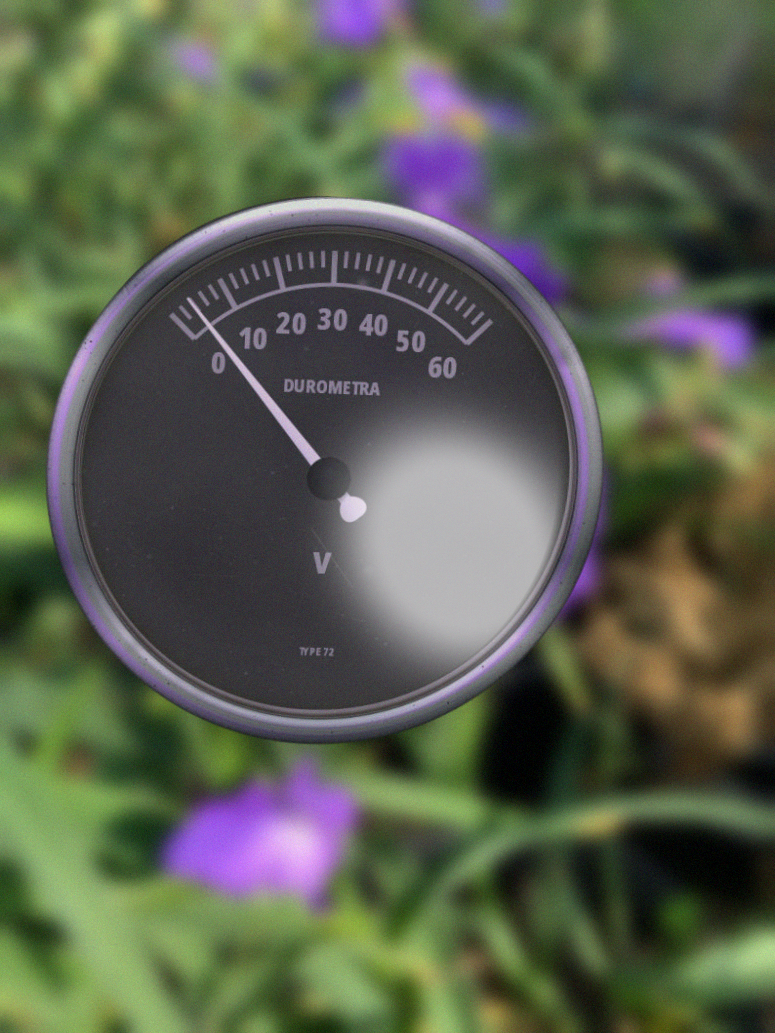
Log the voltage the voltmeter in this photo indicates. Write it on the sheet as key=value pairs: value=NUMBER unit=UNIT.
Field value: value=4 unit=V
